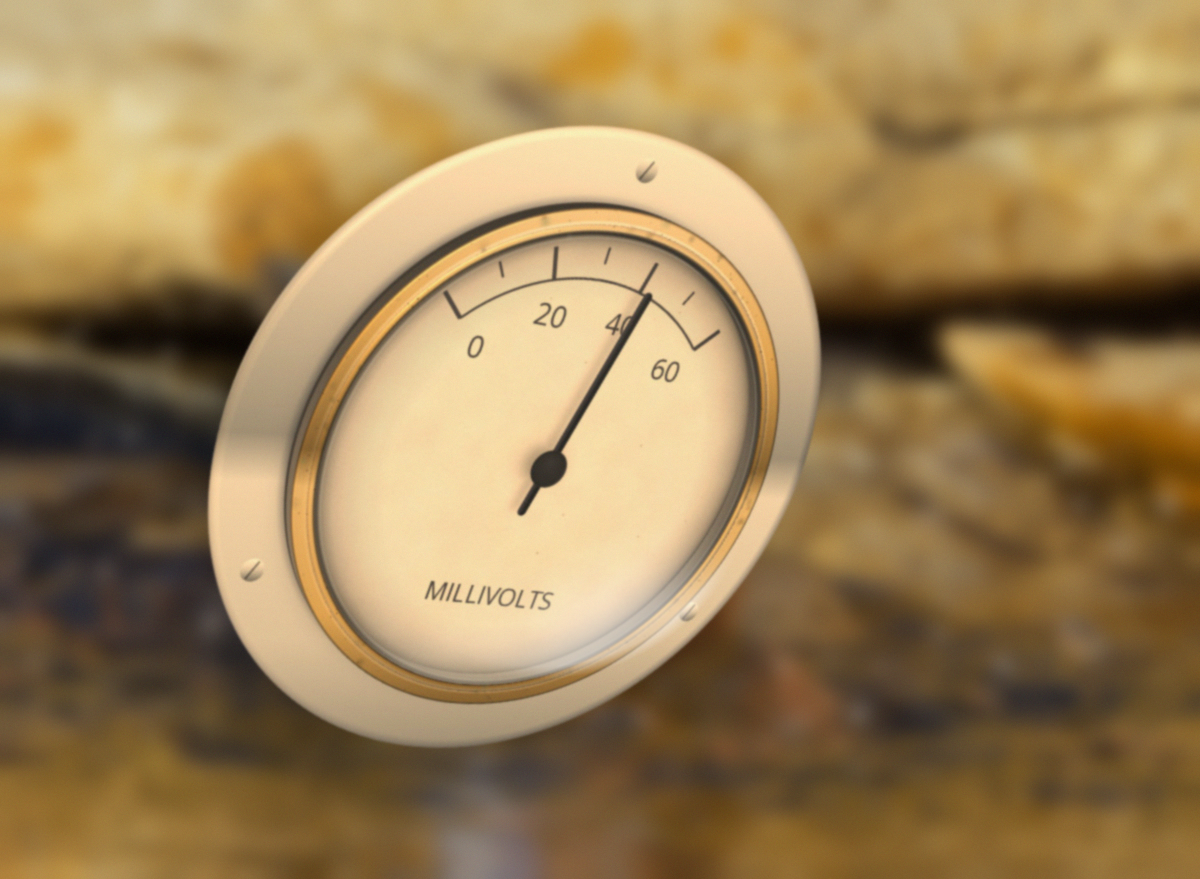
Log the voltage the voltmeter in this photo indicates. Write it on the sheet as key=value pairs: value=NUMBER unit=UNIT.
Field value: value=40 unit=mV
